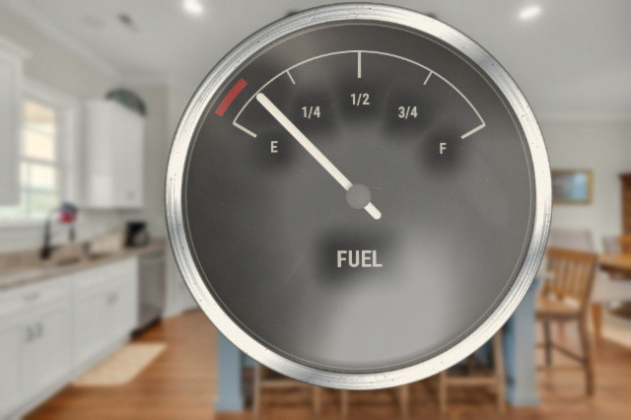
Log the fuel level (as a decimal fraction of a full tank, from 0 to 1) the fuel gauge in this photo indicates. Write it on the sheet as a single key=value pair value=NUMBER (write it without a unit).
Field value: value=0.125
